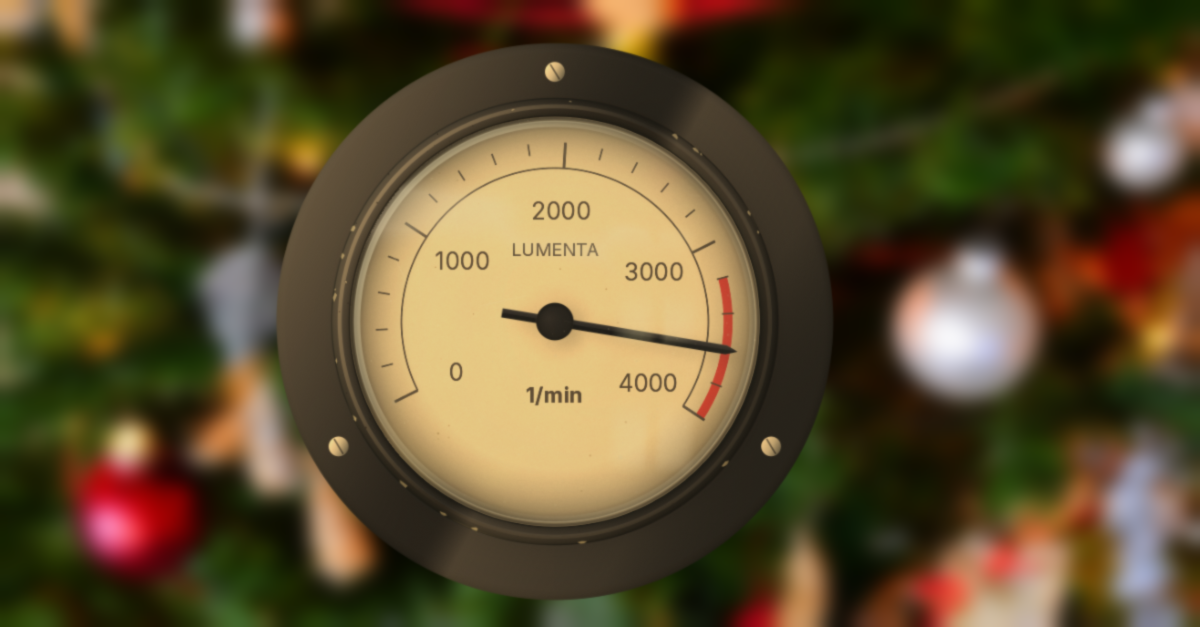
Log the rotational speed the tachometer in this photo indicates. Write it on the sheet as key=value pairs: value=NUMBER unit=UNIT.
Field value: value=3600 unit=rpm
